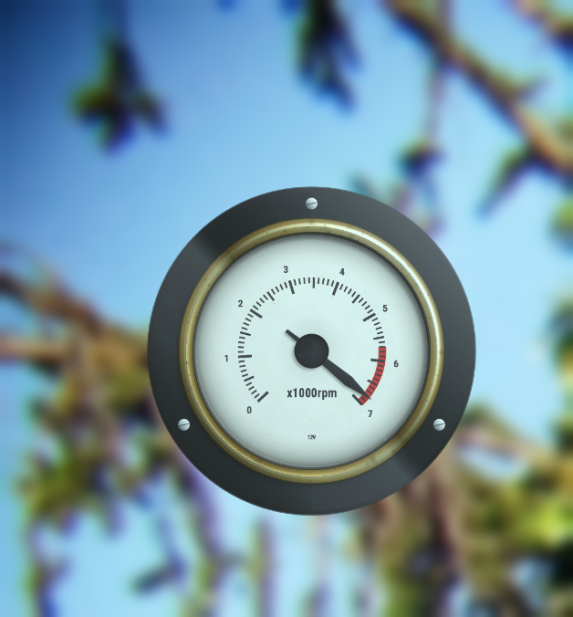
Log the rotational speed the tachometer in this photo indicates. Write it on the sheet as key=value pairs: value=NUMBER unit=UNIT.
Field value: value=6800 unit=rpm
